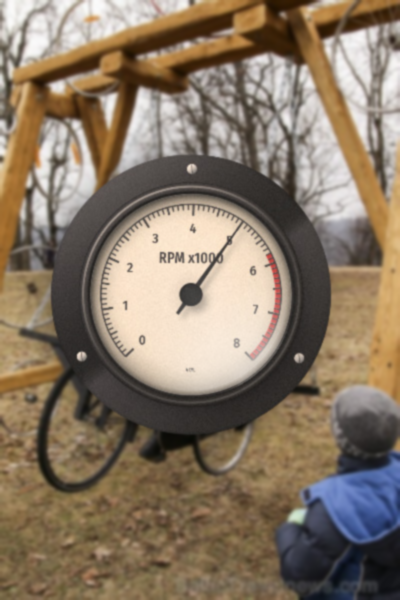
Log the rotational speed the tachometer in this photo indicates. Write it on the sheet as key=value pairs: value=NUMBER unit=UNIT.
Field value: value=5000 unit=rpm
